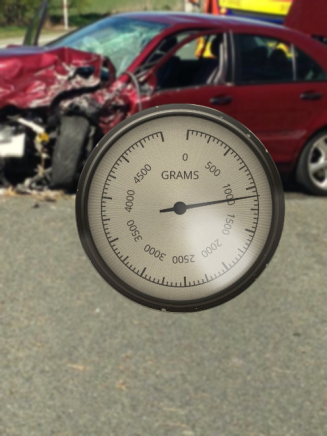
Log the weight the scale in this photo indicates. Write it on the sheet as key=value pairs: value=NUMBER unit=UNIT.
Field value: value=1100 unit=g
